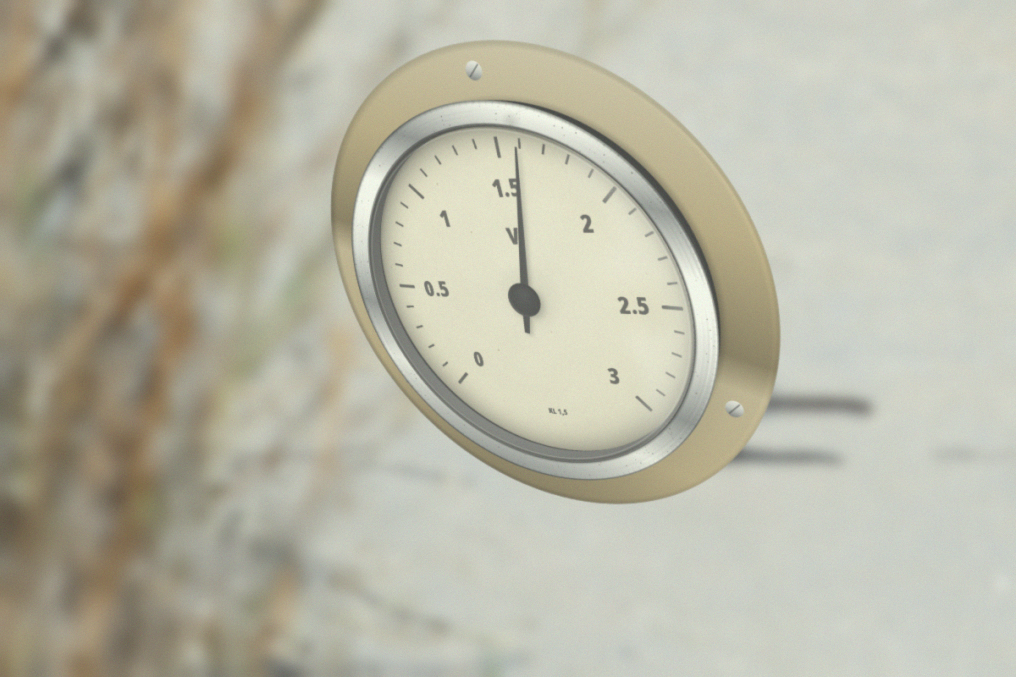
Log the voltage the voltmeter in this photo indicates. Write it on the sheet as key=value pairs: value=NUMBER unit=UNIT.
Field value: value=1.6 unit=V
